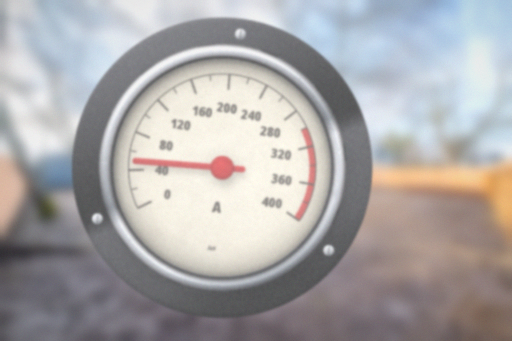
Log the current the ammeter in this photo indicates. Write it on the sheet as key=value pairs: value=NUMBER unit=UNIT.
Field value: value=50 unit=A
